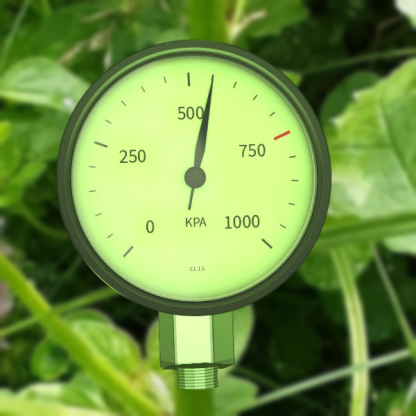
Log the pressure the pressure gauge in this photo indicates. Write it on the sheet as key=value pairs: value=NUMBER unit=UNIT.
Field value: value=550 unit=kPa
